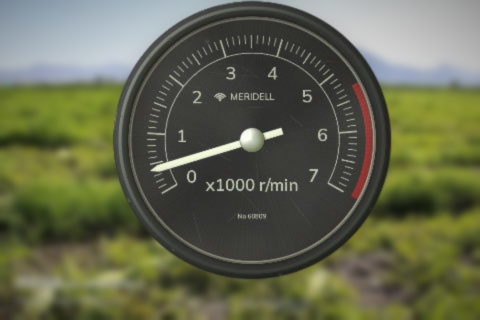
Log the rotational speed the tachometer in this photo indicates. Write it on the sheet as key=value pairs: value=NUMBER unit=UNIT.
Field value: value=400 unit=rpm
